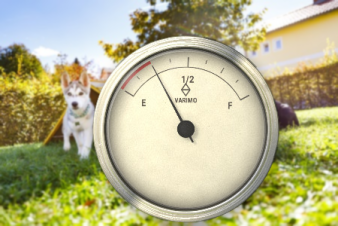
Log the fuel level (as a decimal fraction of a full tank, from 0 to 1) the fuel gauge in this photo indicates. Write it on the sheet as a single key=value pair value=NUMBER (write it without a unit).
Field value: value=0.25
